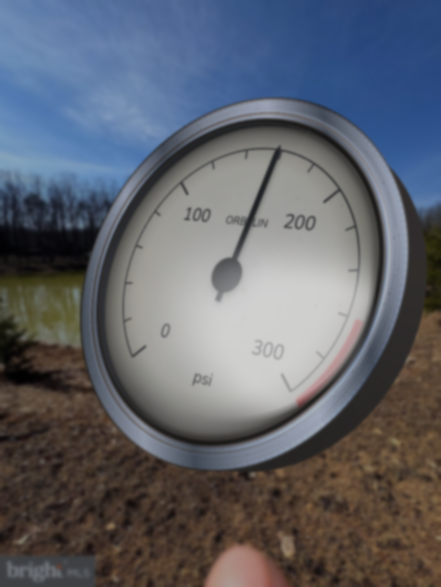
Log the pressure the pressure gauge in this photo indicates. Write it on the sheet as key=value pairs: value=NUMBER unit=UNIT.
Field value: value=160 unit=psi
